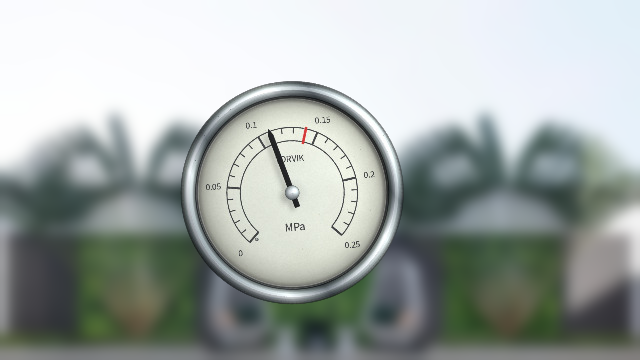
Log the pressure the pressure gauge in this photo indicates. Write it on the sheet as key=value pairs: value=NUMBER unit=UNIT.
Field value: value=0.11 unit=MPa
